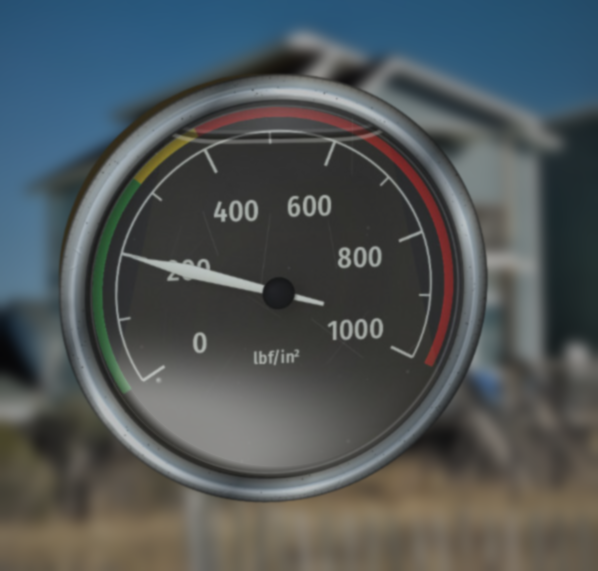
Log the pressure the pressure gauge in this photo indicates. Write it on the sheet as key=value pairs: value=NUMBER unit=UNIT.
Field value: value=200 unit=psi
